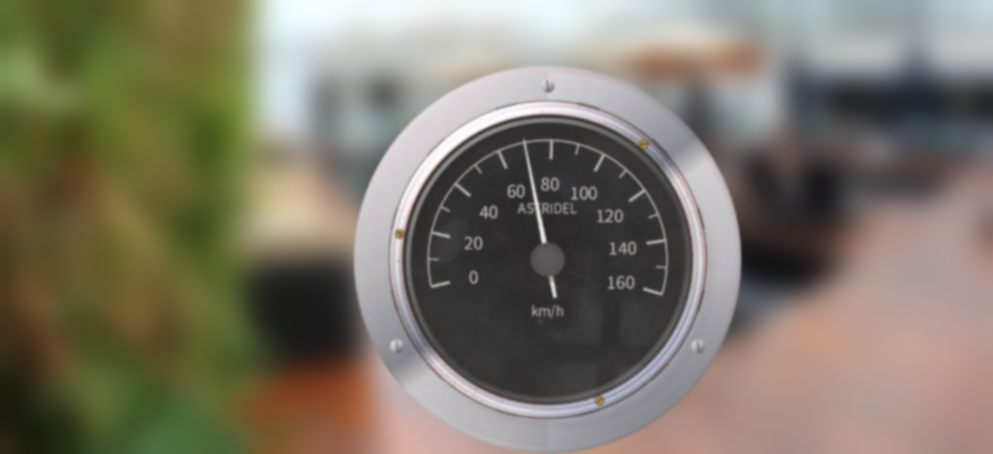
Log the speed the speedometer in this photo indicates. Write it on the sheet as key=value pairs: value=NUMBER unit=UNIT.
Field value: value=70 unit=km/h
